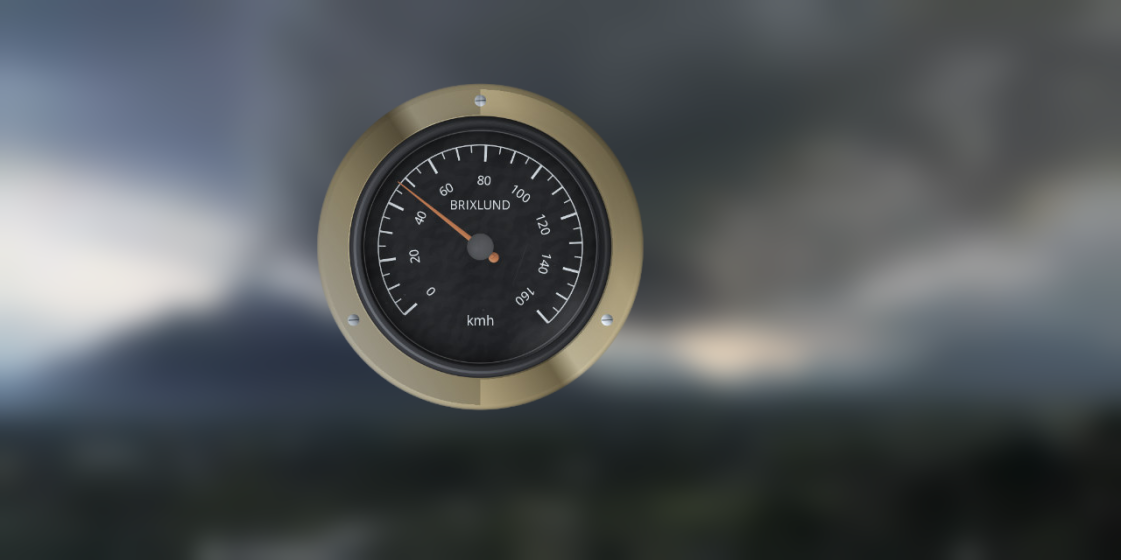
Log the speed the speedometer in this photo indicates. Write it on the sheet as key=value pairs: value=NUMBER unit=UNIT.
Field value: value=47.5 unit=km/h
